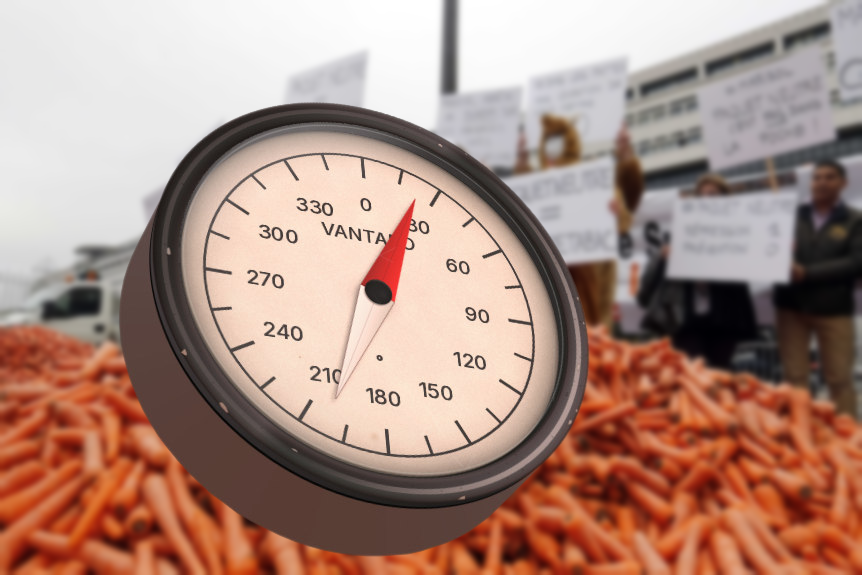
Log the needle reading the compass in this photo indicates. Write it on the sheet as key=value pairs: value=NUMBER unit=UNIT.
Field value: value=22.5 unit=°
